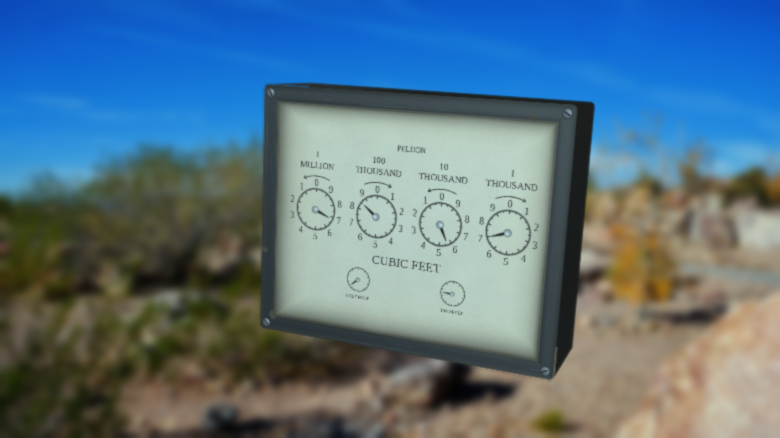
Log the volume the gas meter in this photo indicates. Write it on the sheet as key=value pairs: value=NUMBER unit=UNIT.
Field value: value=685700 unit=ft³
